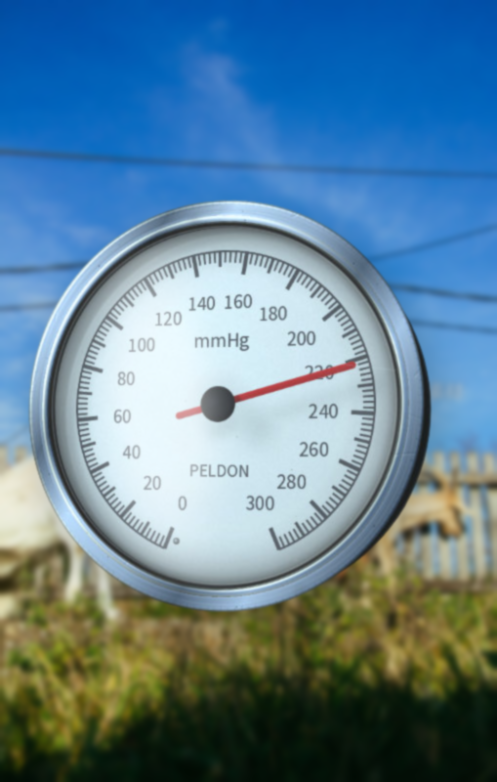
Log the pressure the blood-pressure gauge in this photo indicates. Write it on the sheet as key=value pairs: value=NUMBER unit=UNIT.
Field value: value=222 unit=mmHg
